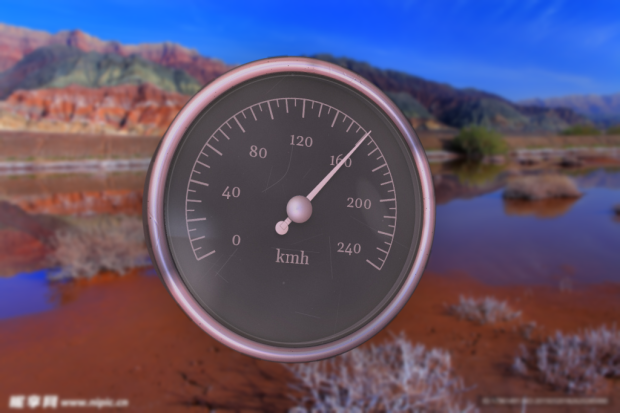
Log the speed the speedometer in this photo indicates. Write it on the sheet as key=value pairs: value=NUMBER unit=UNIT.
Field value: value=160 unit=km/h
